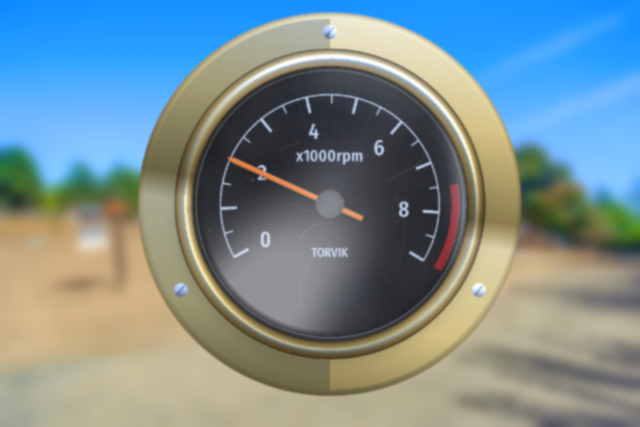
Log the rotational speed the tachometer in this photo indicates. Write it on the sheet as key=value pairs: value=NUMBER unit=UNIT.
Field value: value=2000 unit=rpm
